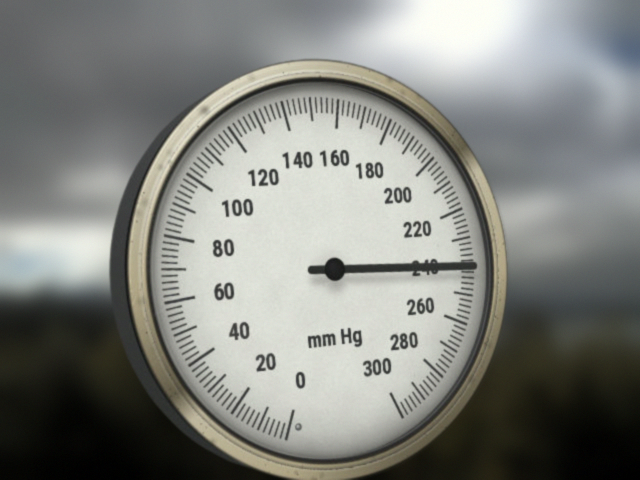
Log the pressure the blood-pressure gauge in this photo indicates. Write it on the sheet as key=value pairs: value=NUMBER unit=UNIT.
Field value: value=240 unit=mmHg
